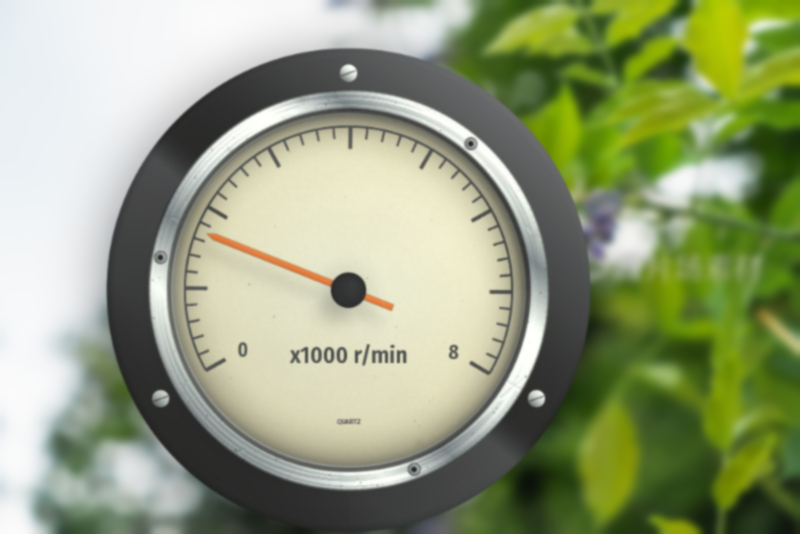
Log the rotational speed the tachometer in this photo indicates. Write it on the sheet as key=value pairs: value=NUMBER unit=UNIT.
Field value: value=1700 unit=rpm
